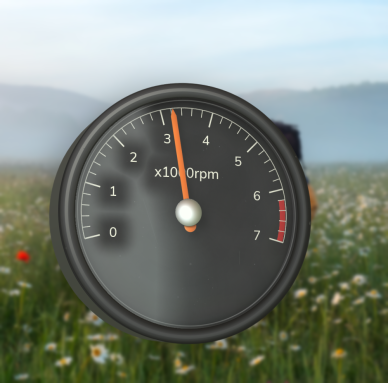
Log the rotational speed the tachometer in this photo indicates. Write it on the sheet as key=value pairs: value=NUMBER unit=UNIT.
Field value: value=3200 unit=rpm
